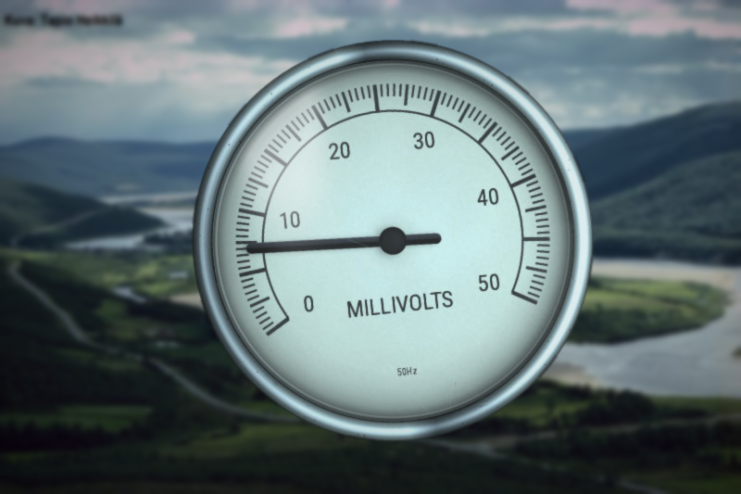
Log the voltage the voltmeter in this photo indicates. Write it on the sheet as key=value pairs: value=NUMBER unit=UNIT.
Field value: value=7 unit=mV
